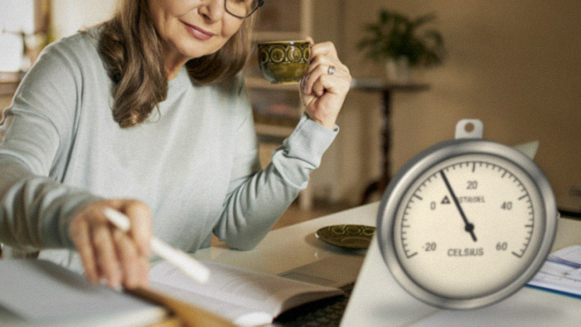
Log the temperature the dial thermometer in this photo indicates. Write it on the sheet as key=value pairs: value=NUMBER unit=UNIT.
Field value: value=10 unit=°C
